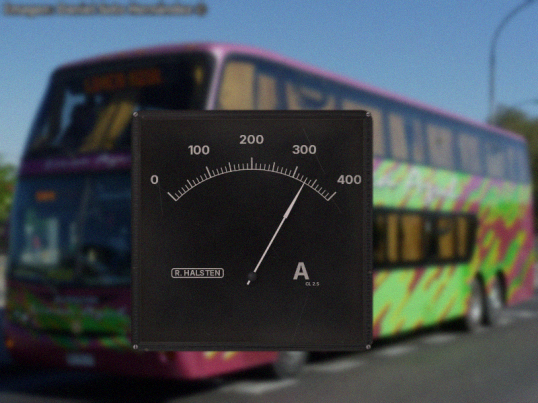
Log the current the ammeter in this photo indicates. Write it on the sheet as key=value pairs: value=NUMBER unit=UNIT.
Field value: value=330 unit=A
